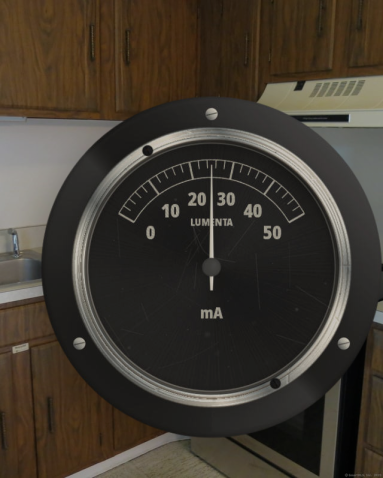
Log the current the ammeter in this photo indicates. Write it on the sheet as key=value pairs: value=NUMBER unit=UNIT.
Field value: value=25 unit=mA
